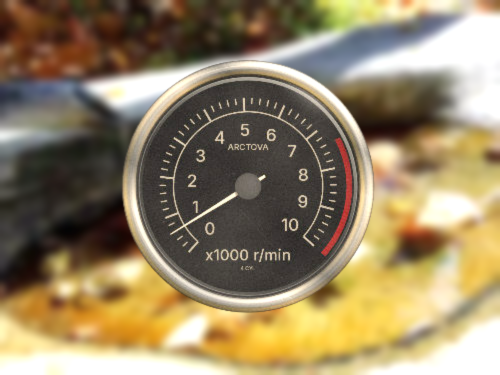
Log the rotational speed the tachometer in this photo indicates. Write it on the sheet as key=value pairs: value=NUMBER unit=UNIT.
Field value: value=600 unit=rpm
